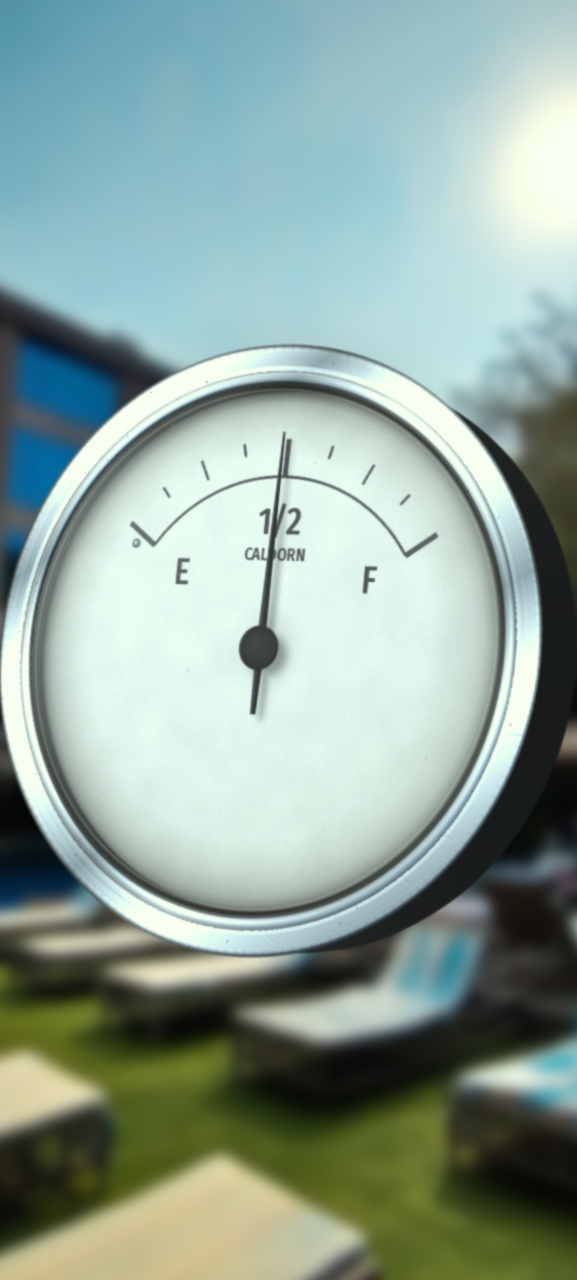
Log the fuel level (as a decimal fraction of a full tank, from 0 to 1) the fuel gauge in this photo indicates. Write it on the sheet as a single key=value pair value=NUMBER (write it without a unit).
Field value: value=0.5
